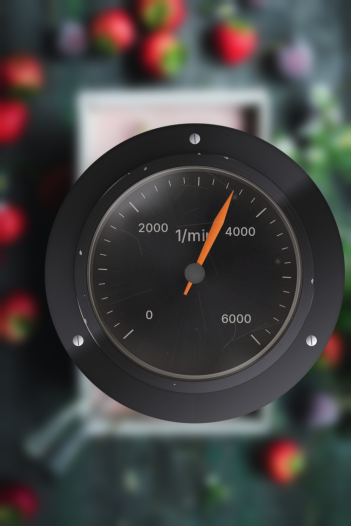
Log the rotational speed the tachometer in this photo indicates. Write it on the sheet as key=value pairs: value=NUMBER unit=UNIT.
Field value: value=3500 unit=rpm
